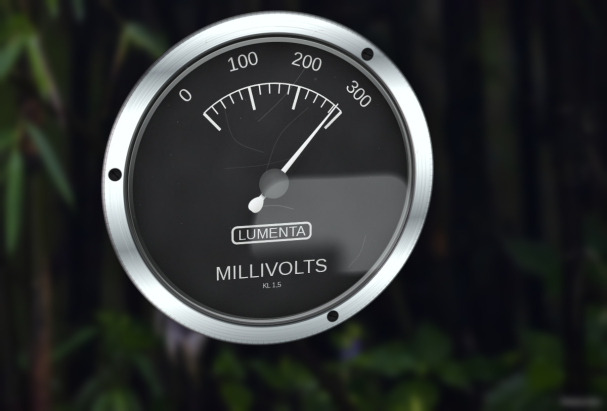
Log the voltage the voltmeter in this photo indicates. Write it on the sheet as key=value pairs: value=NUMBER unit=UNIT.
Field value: value=280 unit=mV
